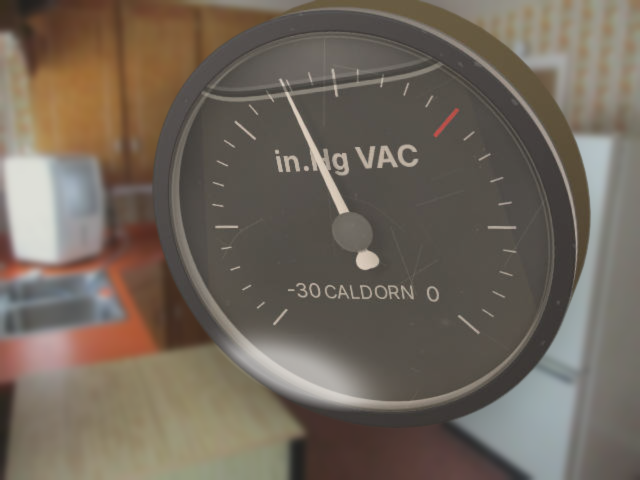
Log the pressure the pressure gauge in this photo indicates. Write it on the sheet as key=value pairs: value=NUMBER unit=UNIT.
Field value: value=-17 unit=inHg
